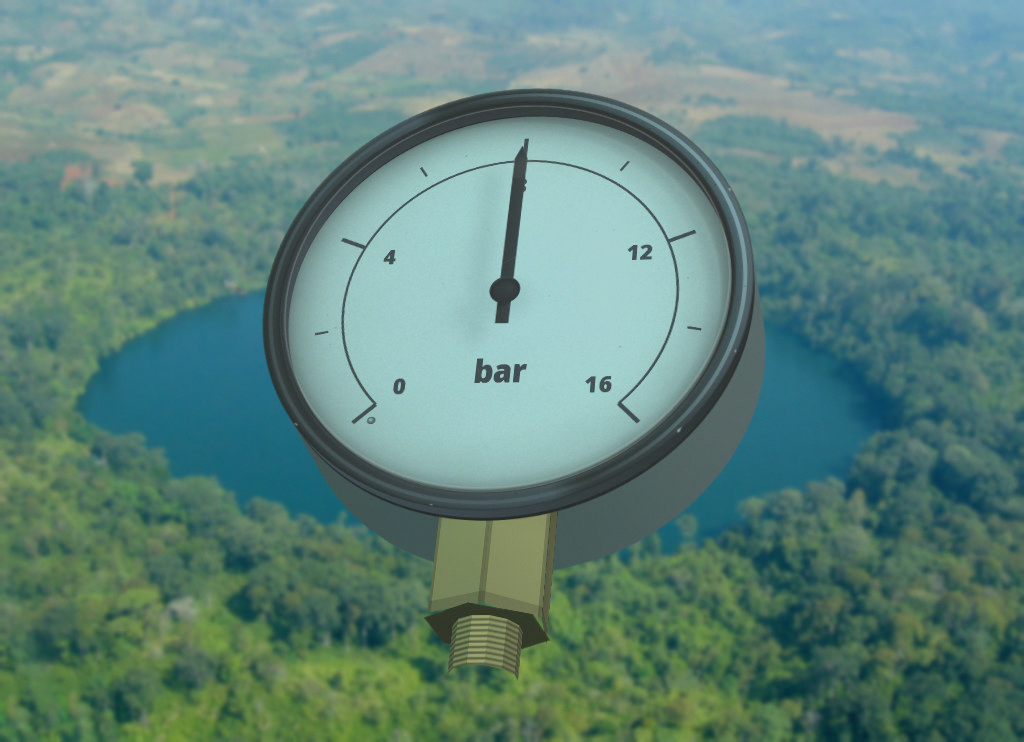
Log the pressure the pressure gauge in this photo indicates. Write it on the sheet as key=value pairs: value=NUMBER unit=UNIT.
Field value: value=8 unit=bar
